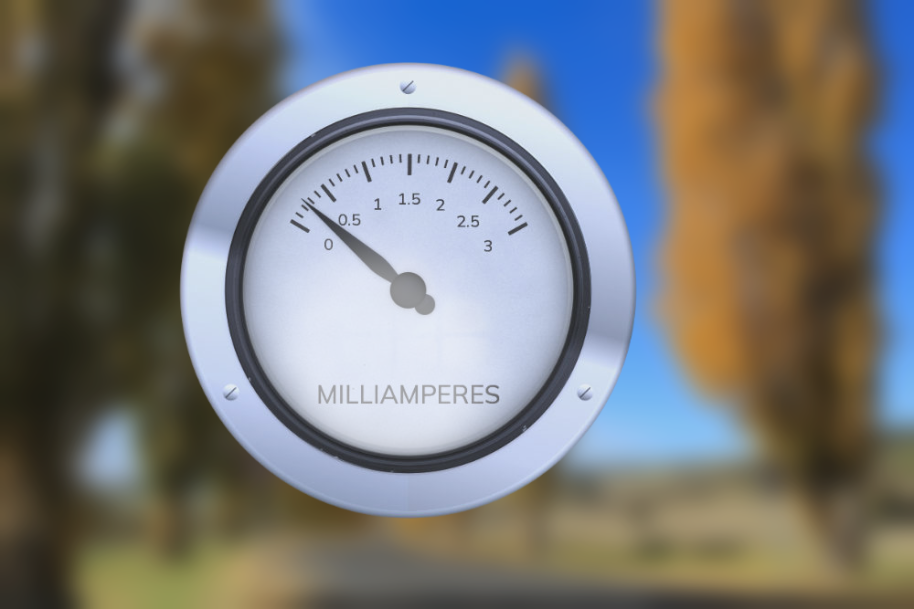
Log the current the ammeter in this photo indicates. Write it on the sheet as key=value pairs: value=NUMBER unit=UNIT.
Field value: value=0.25 unit=mA
